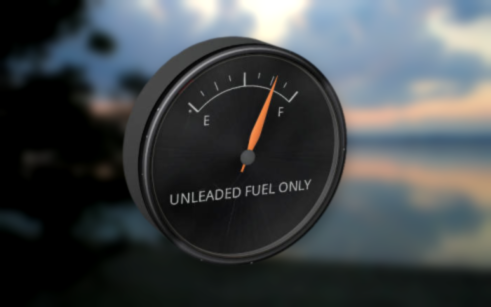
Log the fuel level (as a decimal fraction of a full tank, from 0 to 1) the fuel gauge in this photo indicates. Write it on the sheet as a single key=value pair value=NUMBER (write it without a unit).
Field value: value=0.75
